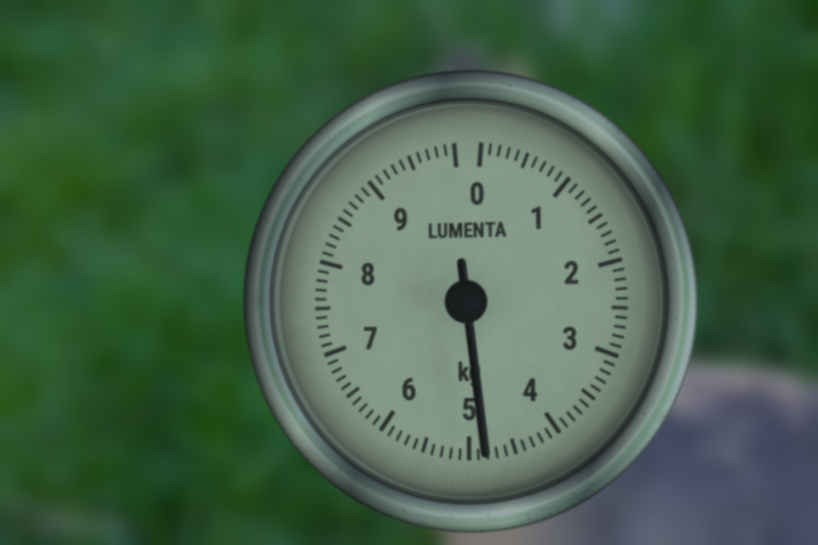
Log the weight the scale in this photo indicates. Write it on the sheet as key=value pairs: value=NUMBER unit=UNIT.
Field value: value=4.8 unit=kg
